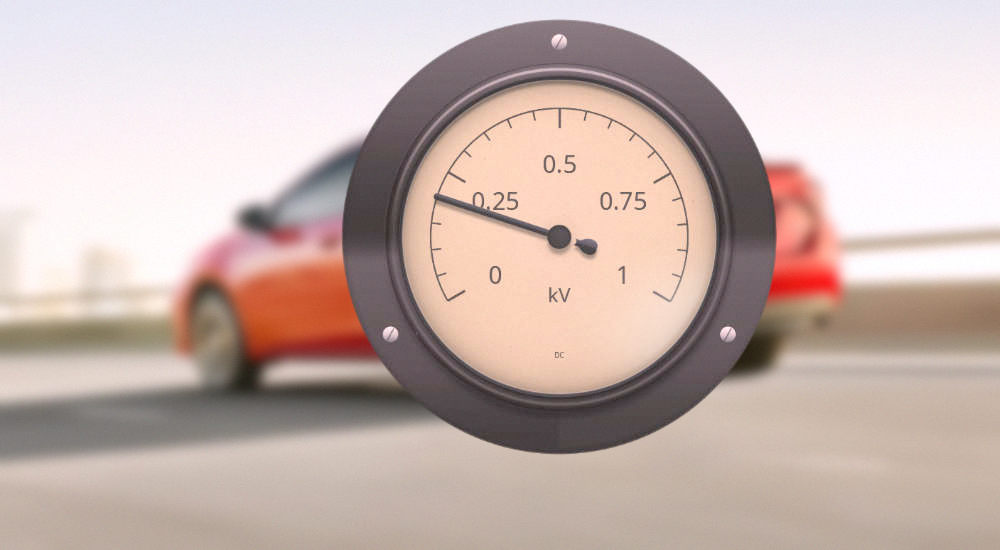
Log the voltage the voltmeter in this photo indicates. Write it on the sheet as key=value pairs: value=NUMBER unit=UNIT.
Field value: value=0.2 unit=kV
